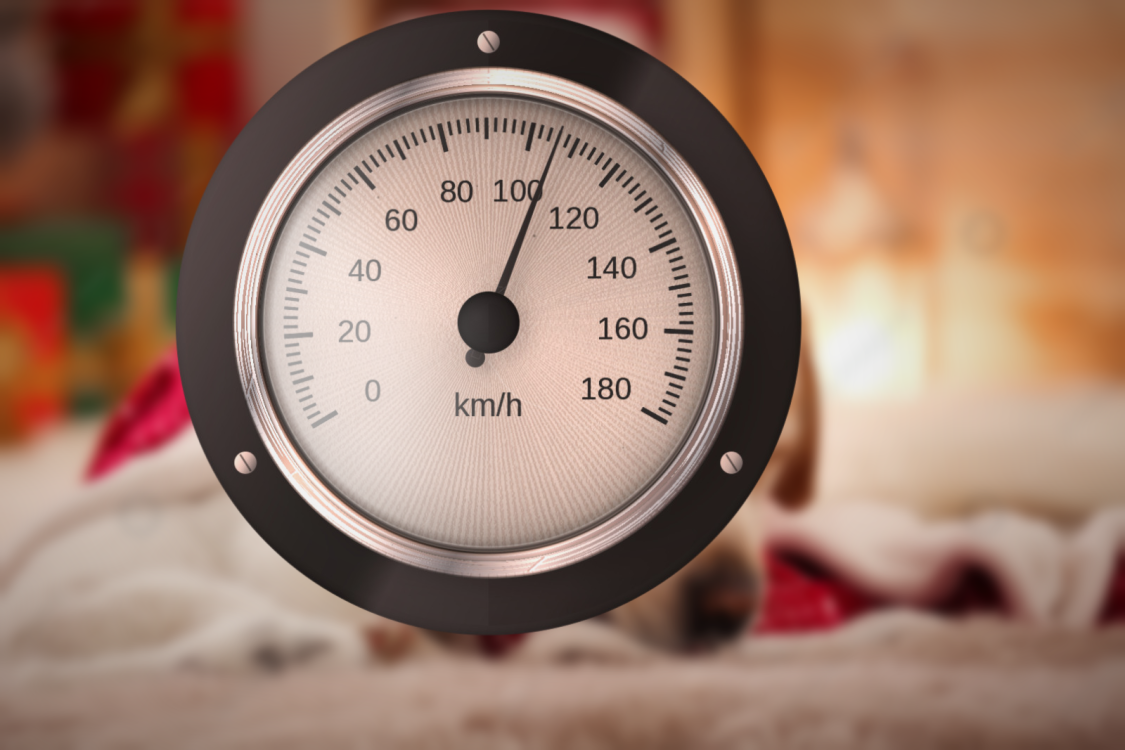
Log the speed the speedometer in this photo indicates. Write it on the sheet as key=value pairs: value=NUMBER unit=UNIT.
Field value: value=106 unit=km/h
